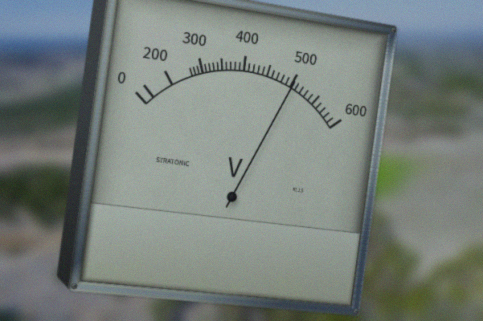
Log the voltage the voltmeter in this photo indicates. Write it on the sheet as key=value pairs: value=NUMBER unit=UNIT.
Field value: value=500 unit=V
